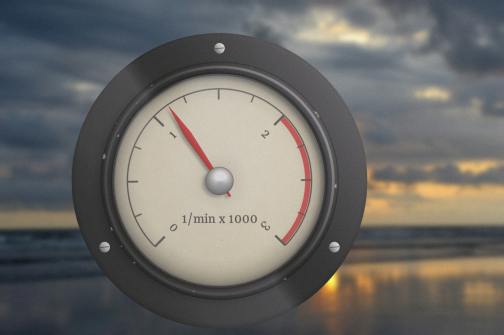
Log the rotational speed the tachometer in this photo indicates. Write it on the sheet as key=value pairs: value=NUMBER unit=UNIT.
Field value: value=1125 unit=rpm
